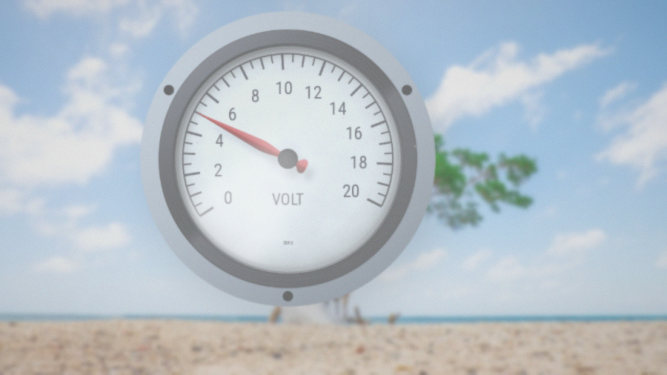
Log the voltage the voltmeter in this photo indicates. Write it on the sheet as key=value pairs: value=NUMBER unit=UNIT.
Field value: value=5 unit=V
